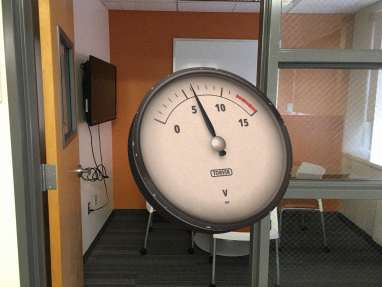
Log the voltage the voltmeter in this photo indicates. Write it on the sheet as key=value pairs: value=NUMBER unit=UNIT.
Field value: value=6 unit=V
